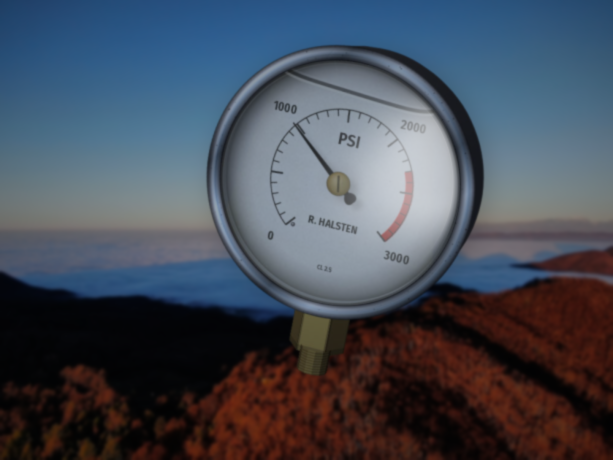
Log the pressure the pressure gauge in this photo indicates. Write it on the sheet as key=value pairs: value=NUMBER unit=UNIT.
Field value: value=1000 unit=psi
